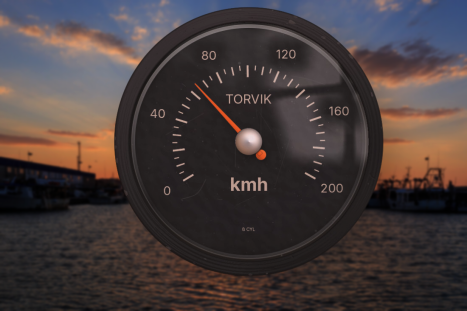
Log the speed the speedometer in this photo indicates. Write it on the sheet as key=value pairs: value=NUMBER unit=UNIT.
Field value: value=65 unit=km/h
